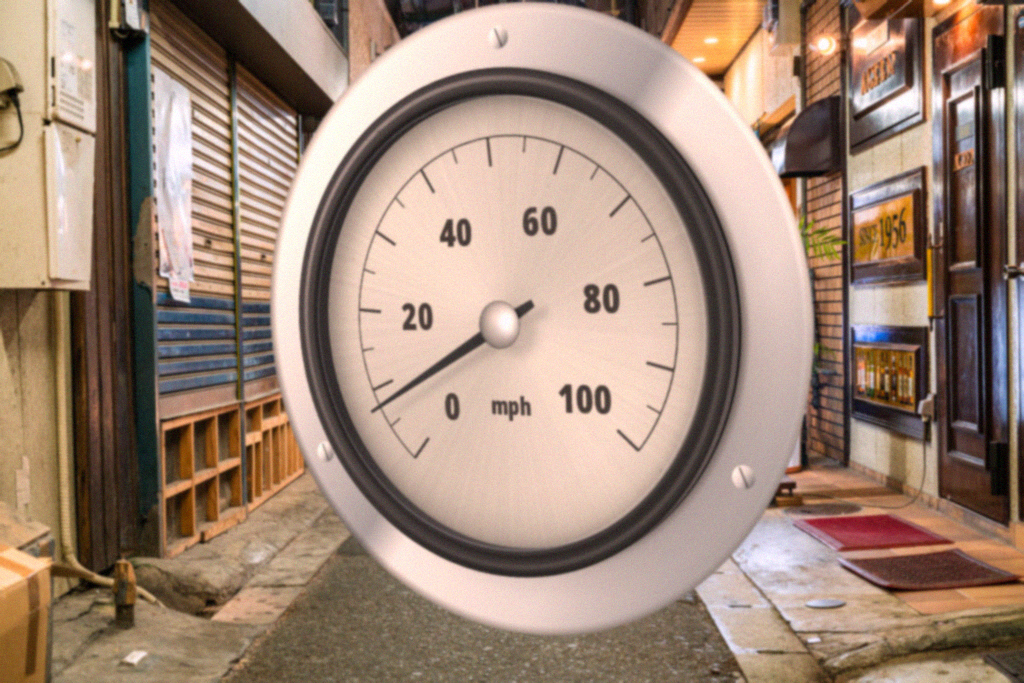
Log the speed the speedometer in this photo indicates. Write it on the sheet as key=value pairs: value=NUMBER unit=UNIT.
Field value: value=7.5 unit=mph
